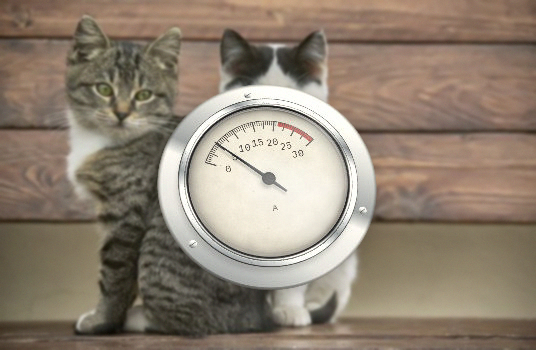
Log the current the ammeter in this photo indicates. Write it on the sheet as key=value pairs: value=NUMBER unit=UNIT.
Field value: value=5 unit=A
